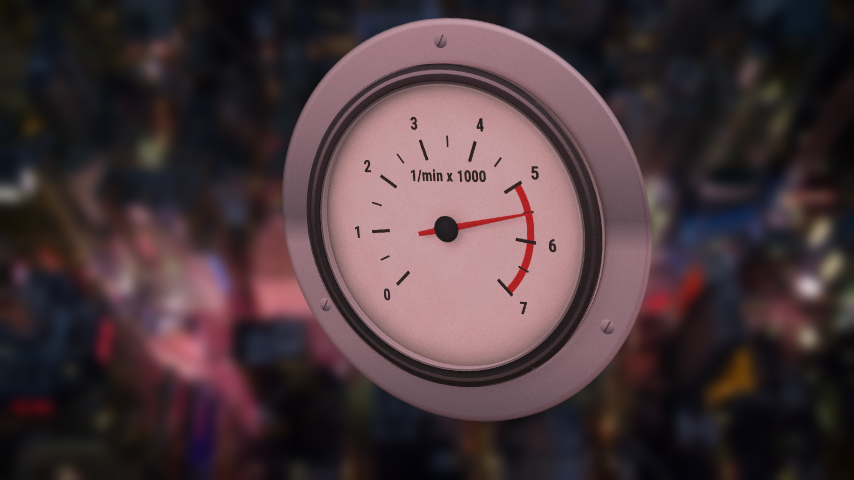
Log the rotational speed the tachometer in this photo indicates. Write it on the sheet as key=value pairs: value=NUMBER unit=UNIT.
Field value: value=5500 unit=rpm
